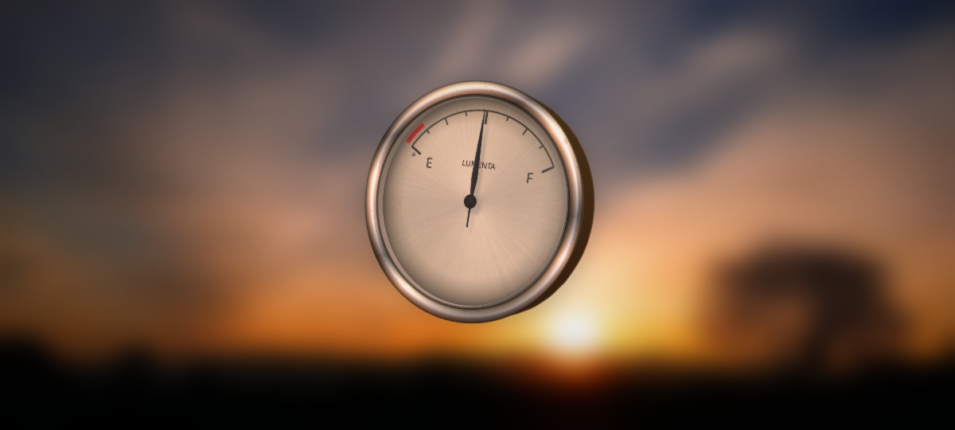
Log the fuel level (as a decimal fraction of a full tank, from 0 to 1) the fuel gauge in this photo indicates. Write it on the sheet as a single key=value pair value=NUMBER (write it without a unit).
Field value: value=0.5
